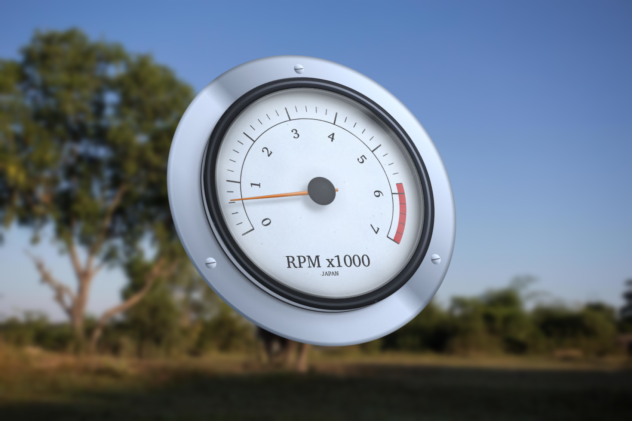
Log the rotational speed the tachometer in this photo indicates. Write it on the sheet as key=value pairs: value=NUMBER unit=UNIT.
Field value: value=600 unit=rpm
